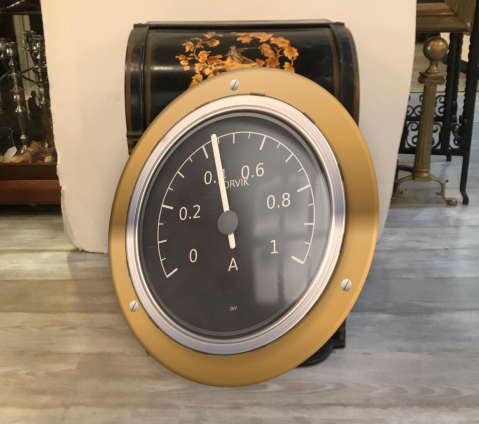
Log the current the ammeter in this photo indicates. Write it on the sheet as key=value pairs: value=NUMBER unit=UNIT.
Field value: value=0.45 unit=A
